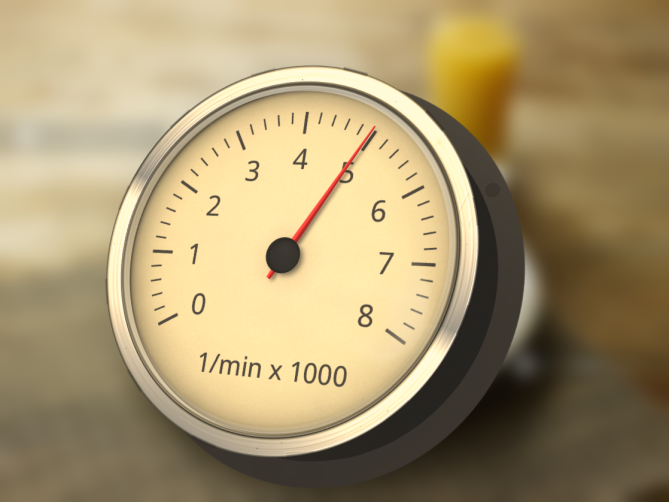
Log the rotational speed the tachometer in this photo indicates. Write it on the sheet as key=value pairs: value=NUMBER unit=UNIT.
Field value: value=5000 unit=rpm
